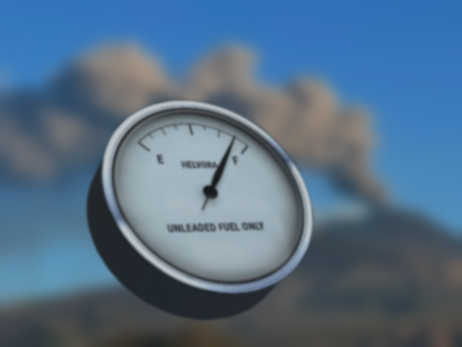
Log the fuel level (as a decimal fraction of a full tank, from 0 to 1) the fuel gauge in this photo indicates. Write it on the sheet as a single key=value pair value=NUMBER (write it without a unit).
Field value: value=0.875
